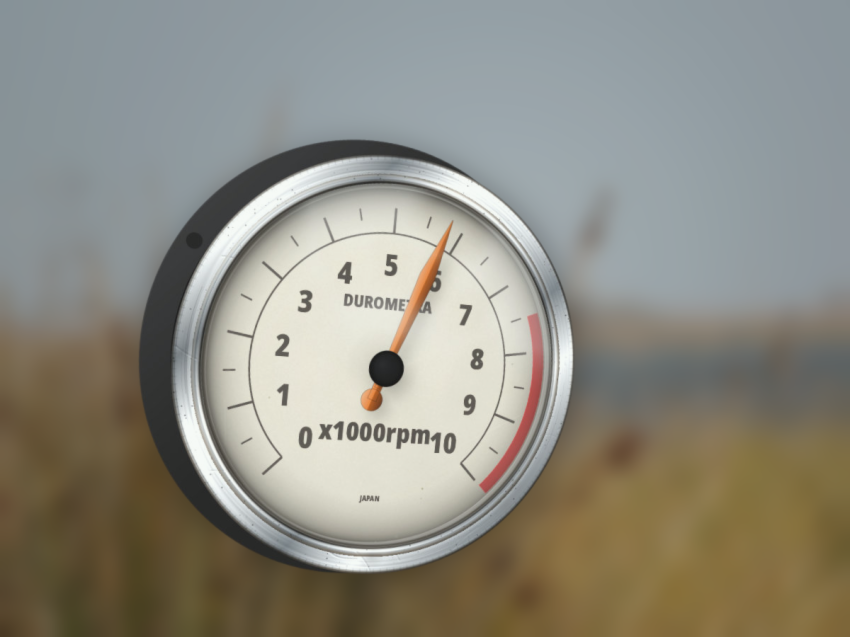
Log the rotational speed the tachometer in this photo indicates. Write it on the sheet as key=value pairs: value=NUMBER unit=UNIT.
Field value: value=5750 unit=rpm
